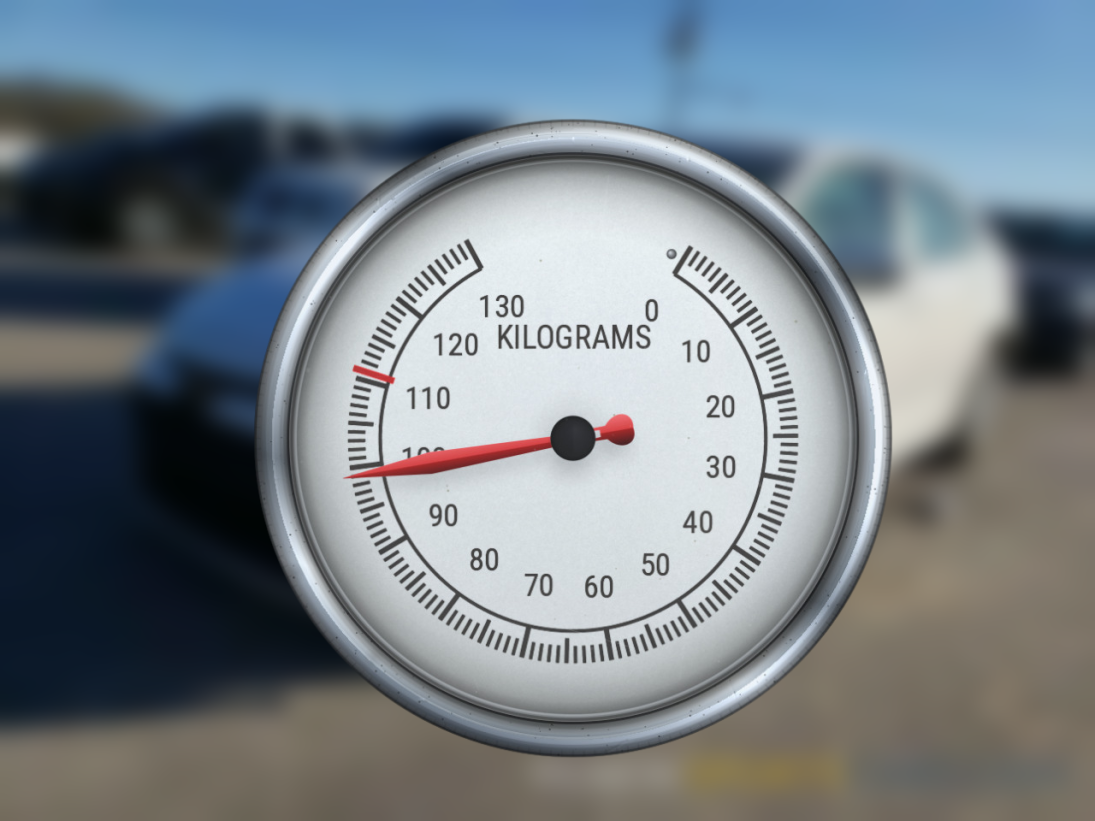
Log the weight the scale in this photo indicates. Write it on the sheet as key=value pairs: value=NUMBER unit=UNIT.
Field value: value=99 unit=kg
